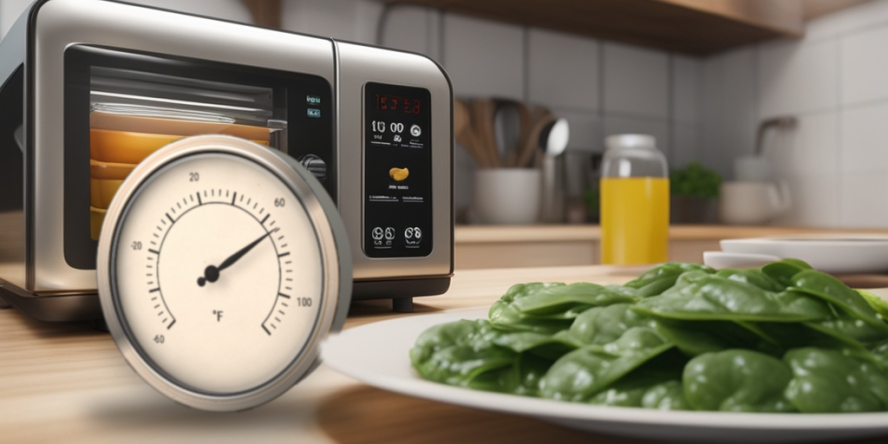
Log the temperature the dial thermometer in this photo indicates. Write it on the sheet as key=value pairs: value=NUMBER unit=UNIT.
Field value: value=68 unit=°F
